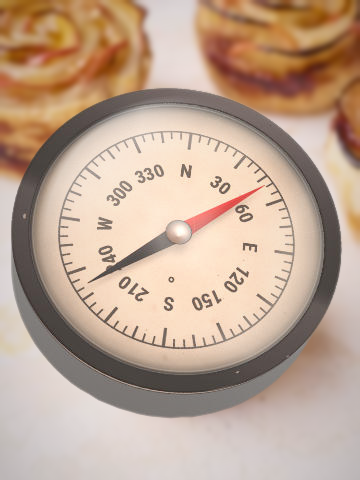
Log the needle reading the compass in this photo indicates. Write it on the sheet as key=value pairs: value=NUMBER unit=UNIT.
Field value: value=50 unit=°
